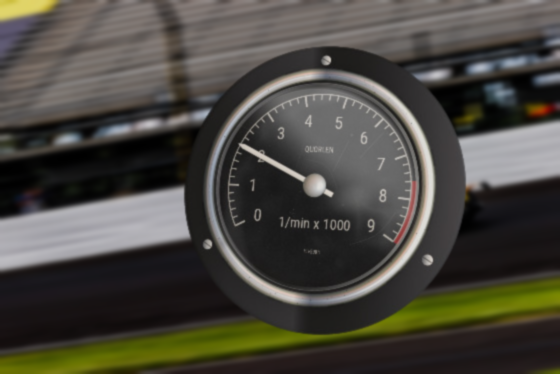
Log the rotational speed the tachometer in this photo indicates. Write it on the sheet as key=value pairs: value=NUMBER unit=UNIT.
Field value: value=2000 unit=rpm
